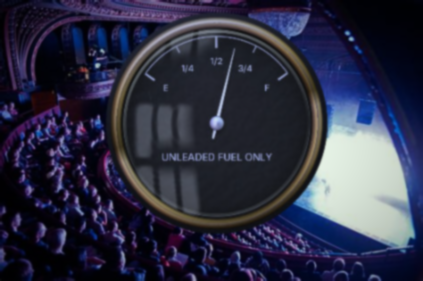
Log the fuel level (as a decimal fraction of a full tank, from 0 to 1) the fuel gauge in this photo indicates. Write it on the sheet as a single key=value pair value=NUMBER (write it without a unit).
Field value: value=0.625
